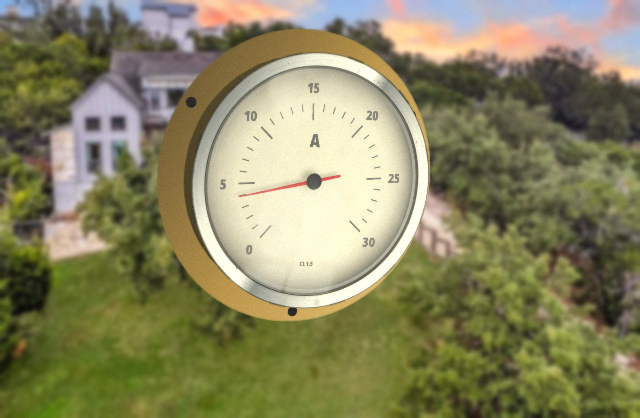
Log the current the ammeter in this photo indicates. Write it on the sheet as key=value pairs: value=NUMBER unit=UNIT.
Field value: value=4 unit=A
